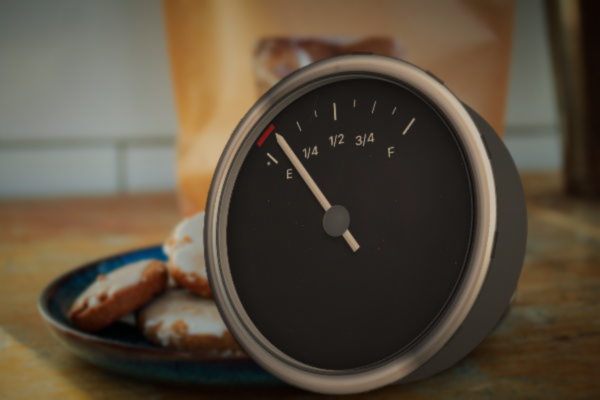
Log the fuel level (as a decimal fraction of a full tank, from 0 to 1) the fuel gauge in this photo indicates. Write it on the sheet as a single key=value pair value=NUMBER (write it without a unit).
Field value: value=0.125
